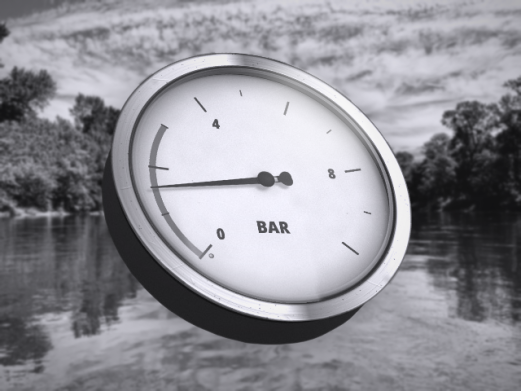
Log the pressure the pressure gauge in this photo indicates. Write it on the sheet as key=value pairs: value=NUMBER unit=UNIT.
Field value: value=1.5 unit=bar
